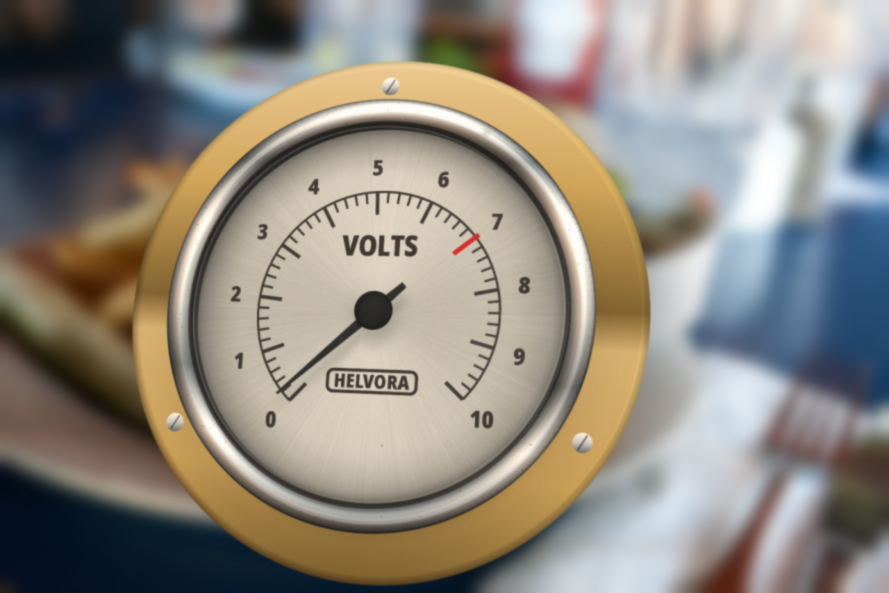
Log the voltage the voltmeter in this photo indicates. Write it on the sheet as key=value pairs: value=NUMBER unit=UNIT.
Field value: value=0.2 unit=V
